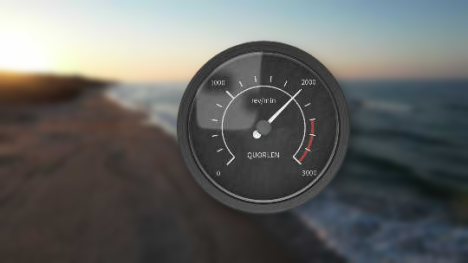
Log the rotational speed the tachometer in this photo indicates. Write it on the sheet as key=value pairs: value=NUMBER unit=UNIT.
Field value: value=2000 unit=rpm
